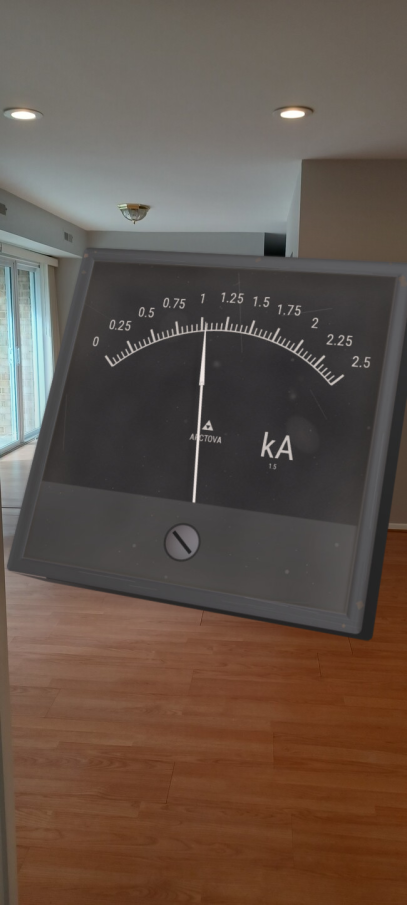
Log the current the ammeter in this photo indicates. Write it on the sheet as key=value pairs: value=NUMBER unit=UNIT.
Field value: value=1.05 unit=kA
